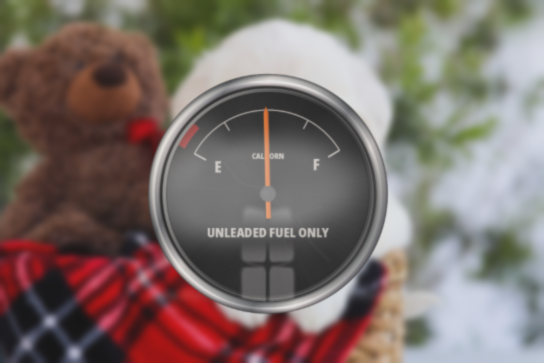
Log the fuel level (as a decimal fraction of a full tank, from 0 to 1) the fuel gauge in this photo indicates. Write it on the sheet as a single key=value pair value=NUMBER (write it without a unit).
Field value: value=0.5
